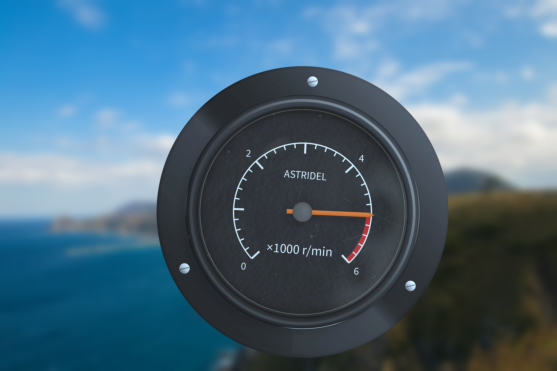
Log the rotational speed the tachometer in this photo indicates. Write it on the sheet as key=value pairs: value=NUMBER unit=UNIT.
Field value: value=5000 unit=rpm
